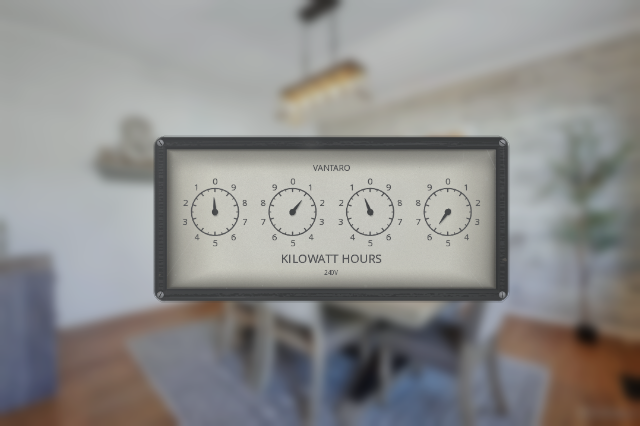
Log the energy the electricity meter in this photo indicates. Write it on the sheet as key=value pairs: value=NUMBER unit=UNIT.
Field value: value=106 unit=kWh
